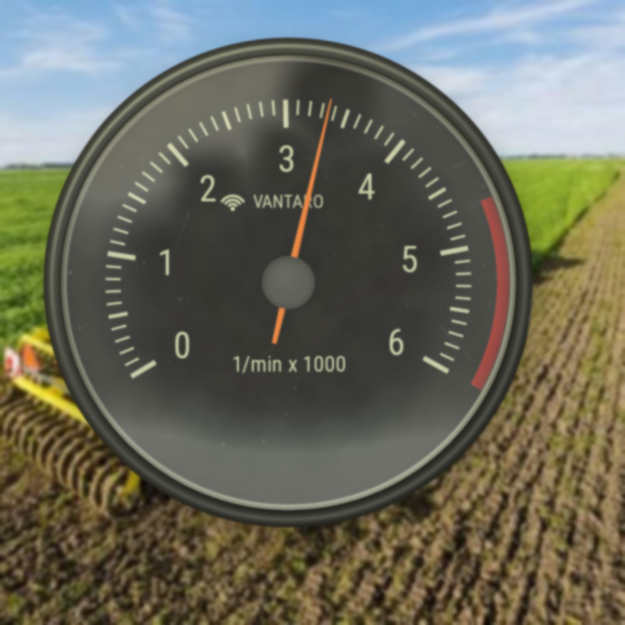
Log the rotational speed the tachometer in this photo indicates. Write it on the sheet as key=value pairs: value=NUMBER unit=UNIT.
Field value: value=3350 unit=rpm
